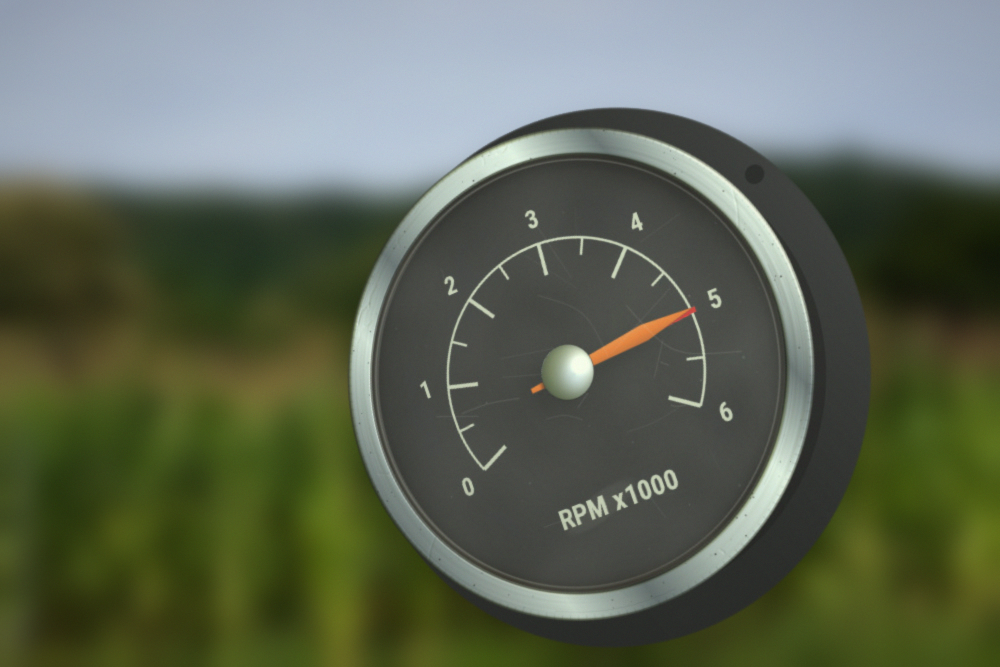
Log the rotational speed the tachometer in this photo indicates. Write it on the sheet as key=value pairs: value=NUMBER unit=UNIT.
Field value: value=5000 unit=rpm
